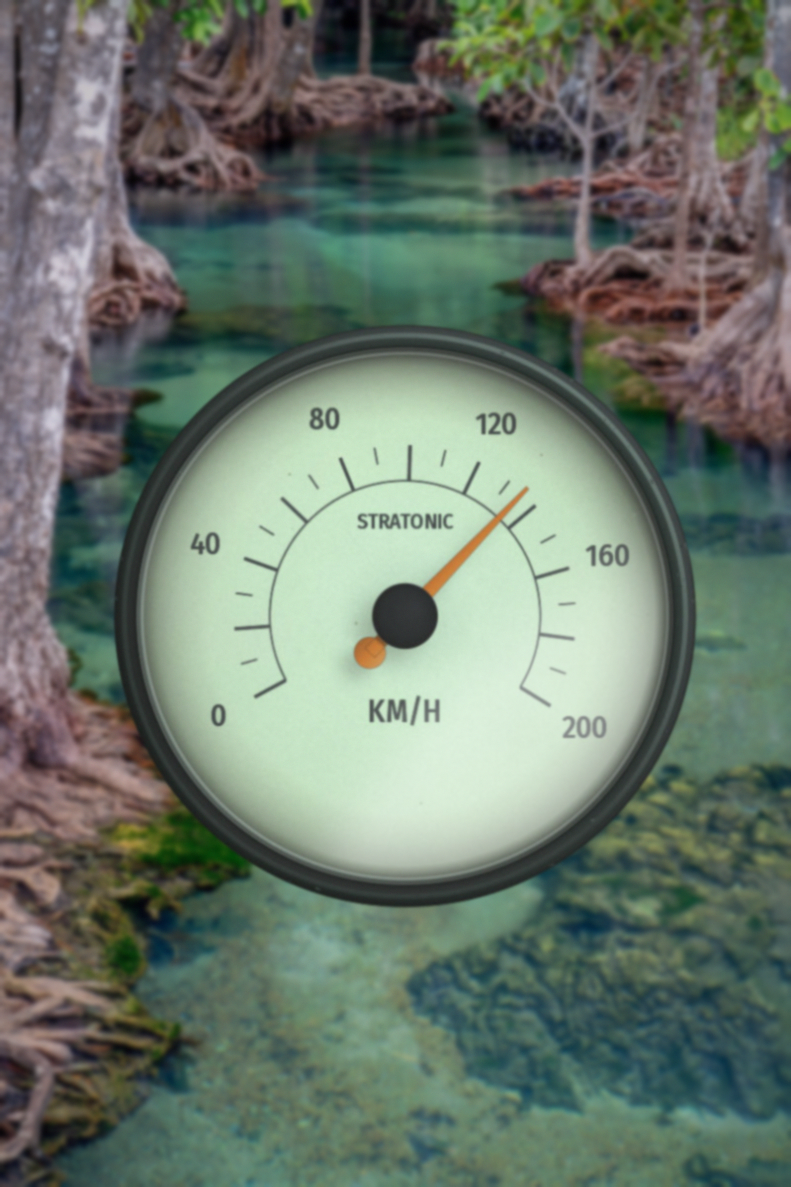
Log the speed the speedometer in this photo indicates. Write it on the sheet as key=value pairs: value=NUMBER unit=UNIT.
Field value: value=135 unit=km/h
